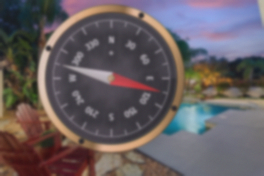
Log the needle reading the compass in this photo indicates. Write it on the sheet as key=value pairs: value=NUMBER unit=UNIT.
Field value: value=105 unit=°
